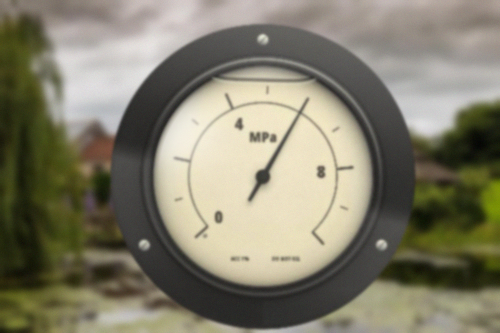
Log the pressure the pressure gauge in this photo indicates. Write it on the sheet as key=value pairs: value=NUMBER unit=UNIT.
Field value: value=6 unit=MPa
